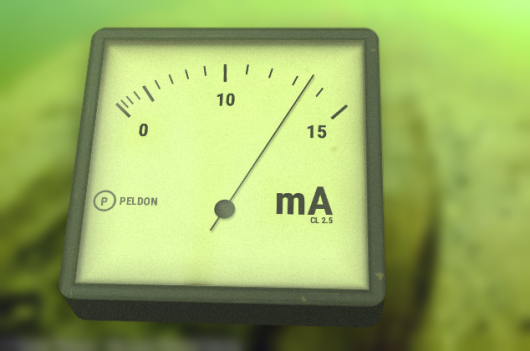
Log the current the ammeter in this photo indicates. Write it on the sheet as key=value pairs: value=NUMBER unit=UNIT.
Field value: value=13.5 unit=mA
